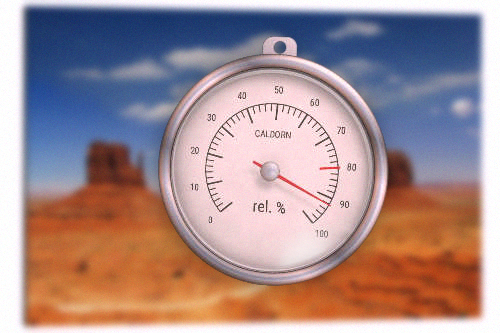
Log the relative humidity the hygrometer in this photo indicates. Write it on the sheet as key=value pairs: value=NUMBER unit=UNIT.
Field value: value=92 unit=%
